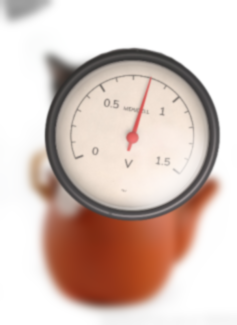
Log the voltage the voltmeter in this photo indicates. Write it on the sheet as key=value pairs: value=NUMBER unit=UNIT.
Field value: value=0.8 unit=V
